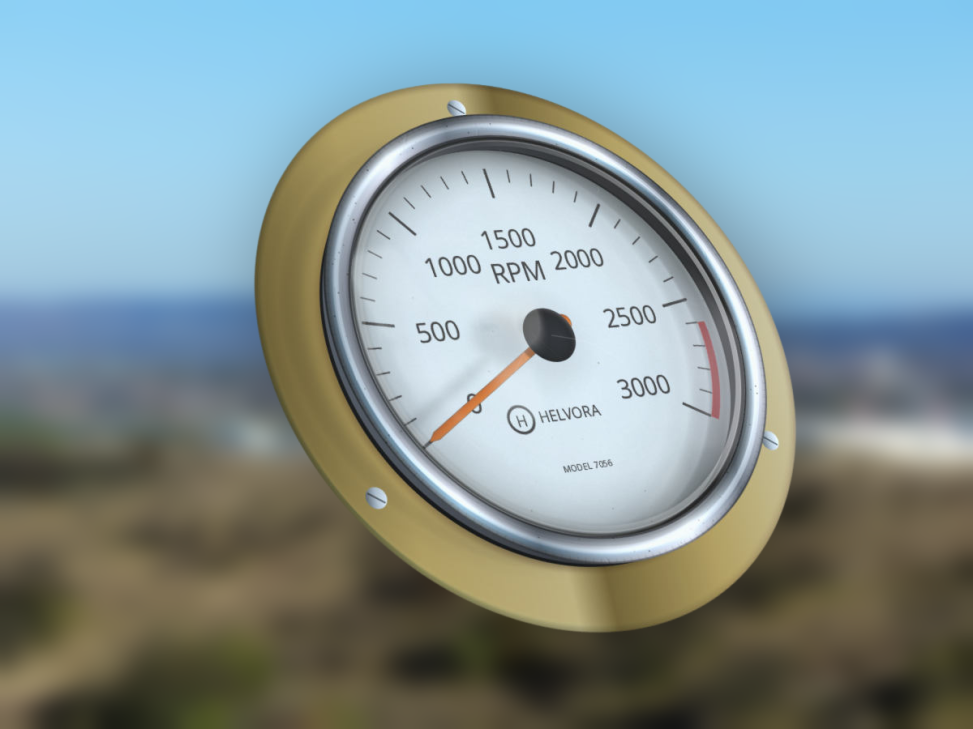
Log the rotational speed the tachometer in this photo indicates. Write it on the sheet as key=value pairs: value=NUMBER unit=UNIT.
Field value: value=0 unit=rpm
